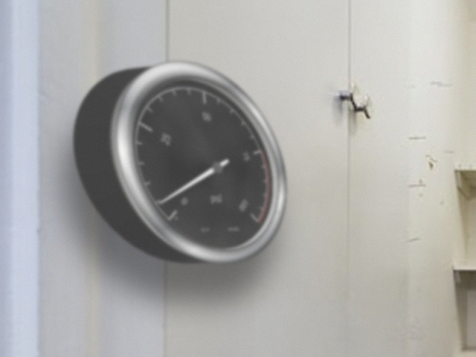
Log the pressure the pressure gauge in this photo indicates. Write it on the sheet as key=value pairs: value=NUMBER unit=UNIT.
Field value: value=5 unit=psi
